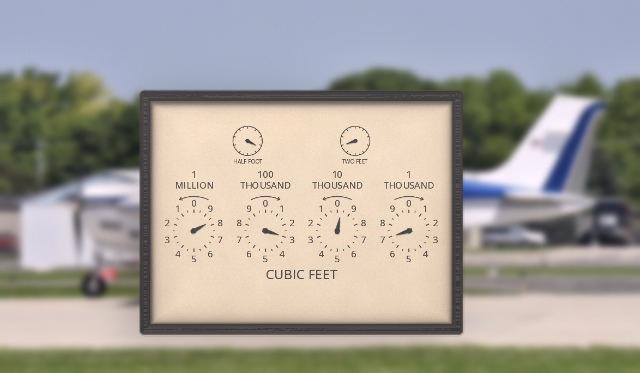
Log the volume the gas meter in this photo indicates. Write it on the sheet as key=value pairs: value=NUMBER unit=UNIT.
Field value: value=829700 unit=ft³
